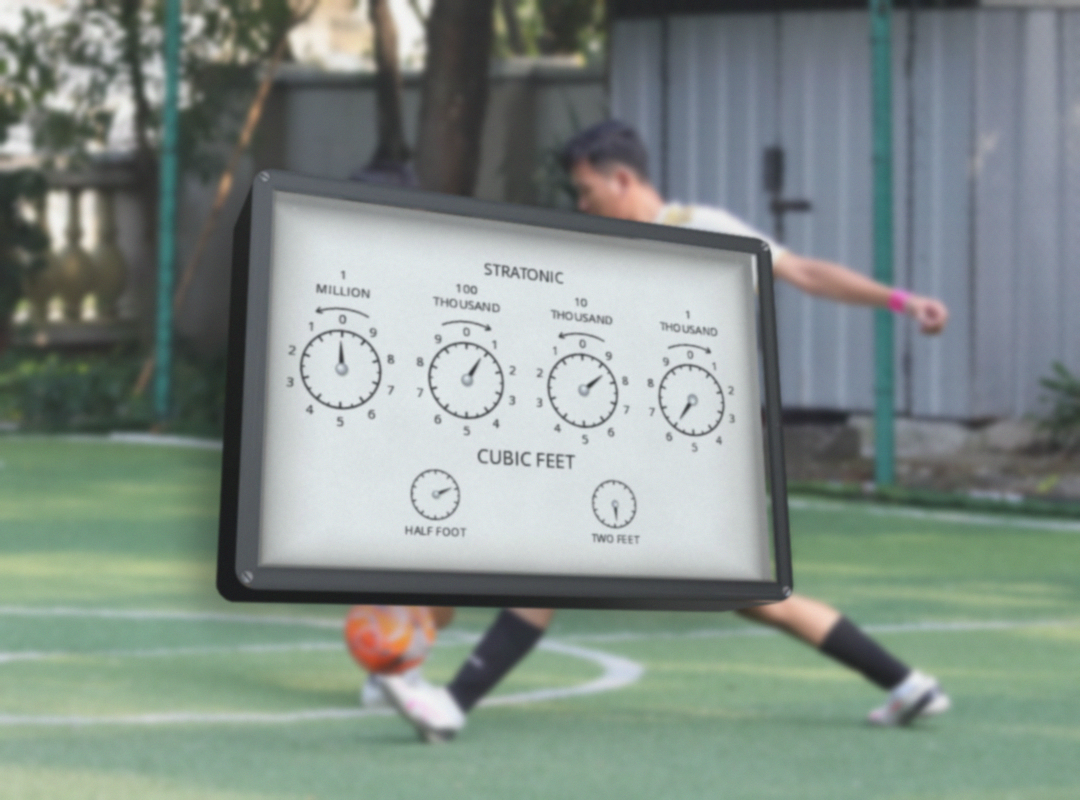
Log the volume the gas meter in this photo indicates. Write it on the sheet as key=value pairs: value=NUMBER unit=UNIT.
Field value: value=8600 unit=ft³
